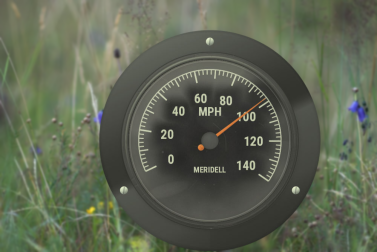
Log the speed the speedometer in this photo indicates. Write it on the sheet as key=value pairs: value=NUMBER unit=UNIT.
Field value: value=98 unit=mph
